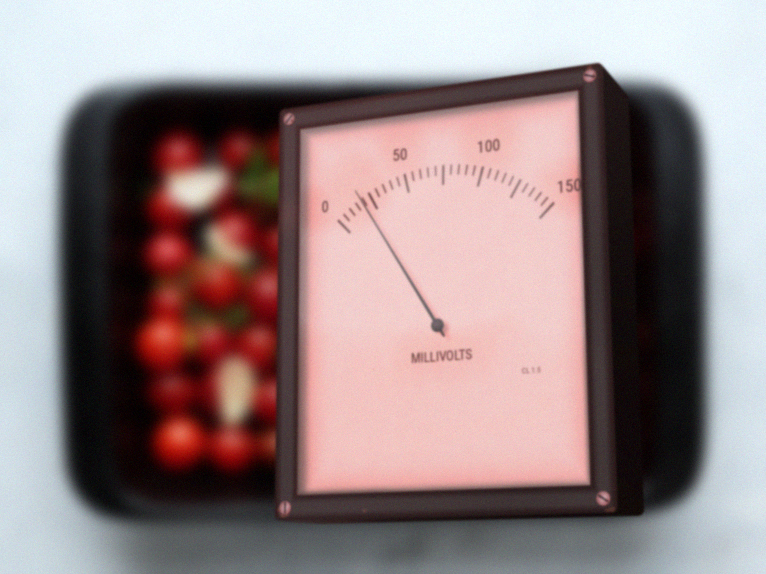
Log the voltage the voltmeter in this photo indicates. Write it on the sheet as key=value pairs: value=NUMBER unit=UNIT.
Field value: value=20 unit=mV
